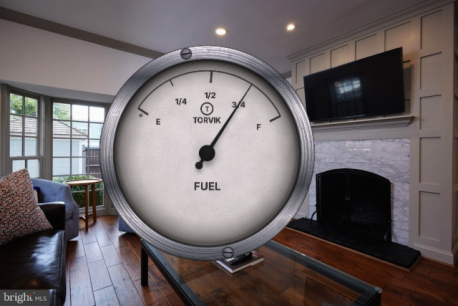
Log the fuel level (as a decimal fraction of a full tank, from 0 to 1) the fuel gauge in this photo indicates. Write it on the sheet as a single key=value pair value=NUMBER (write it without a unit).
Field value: value=0.75
